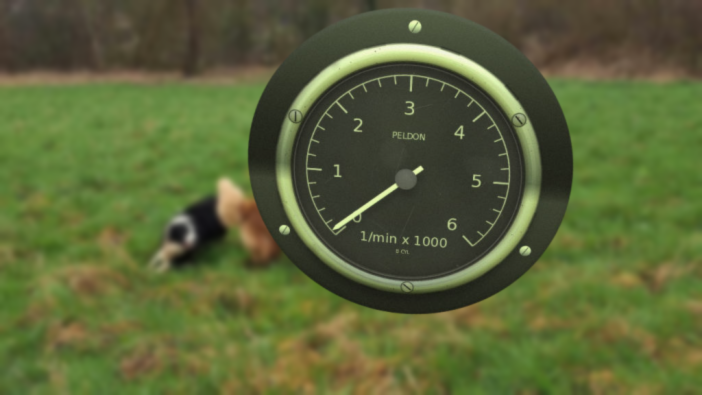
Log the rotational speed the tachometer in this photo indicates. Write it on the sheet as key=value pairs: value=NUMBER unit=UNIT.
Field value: value=100 unit=rpm
